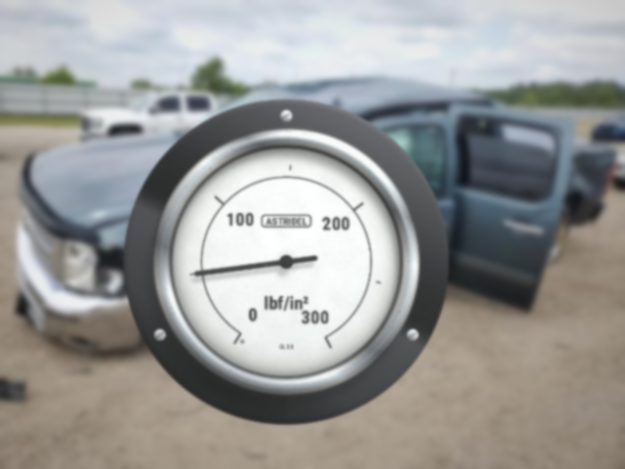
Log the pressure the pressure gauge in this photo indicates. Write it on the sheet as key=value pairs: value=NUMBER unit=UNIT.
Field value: value=50 unit=psi
